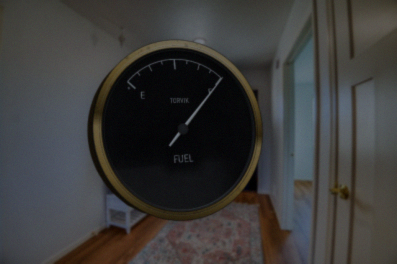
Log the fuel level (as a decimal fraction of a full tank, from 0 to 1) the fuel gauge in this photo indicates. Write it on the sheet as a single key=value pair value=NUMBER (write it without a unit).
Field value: value=1
